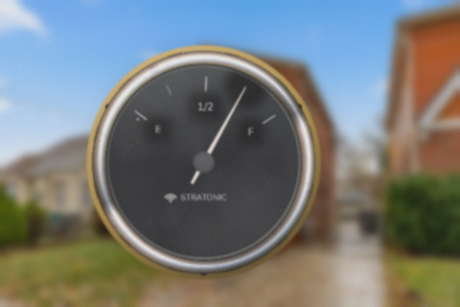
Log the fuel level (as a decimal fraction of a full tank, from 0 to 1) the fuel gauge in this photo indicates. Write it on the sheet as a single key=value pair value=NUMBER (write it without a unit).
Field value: value=0.75
